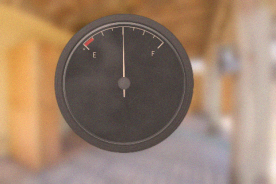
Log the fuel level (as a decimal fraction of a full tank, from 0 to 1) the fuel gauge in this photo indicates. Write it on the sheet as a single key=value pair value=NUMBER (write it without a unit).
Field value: value=0.5
